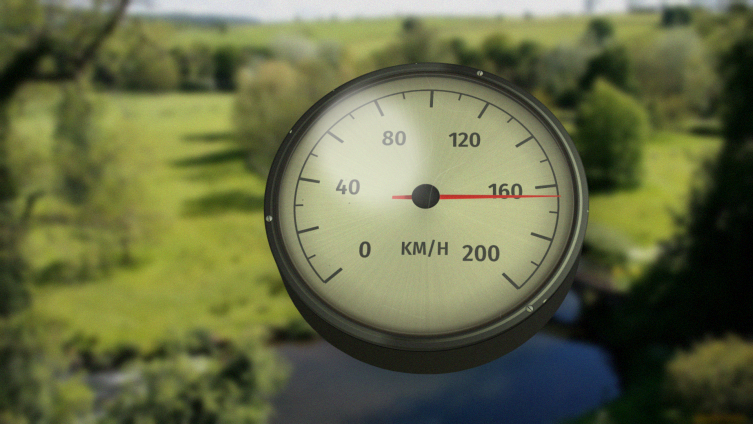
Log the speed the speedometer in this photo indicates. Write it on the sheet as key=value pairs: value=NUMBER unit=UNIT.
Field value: value=165 unit=km/h
